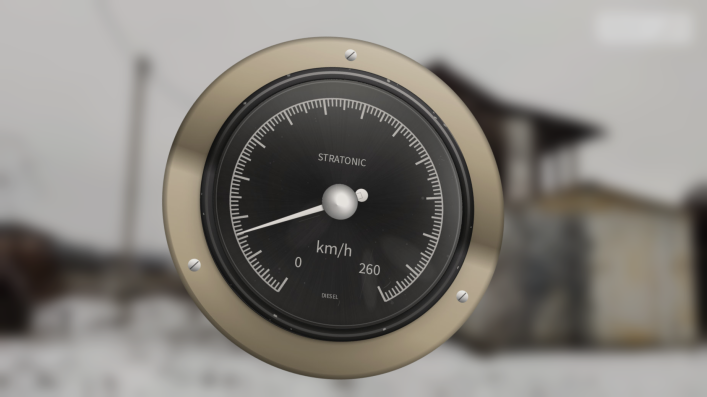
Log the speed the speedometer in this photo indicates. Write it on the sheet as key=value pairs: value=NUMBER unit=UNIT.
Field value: value=32 unit=km/h
